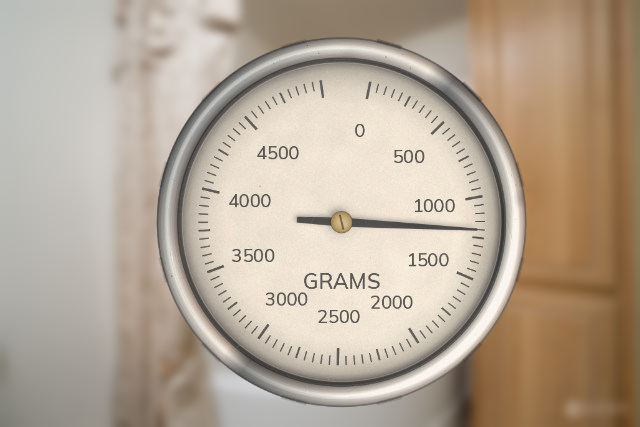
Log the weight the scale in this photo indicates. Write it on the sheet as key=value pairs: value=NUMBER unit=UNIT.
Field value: value=1200 unit=g
